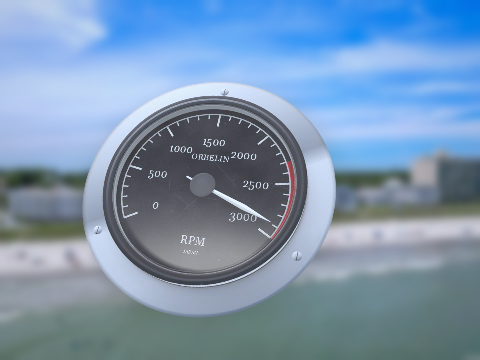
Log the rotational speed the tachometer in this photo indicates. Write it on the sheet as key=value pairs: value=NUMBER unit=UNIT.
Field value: value=2900 unit=rpm
